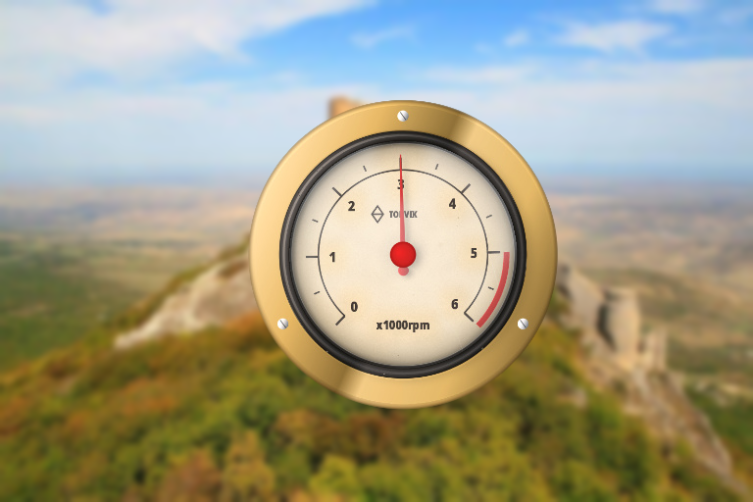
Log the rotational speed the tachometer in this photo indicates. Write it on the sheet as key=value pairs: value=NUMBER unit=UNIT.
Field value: value=3000 unit=rpm
